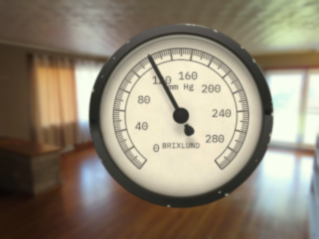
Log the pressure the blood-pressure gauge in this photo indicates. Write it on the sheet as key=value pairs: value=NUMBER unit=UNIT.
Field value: value=120 unit=mmHg
